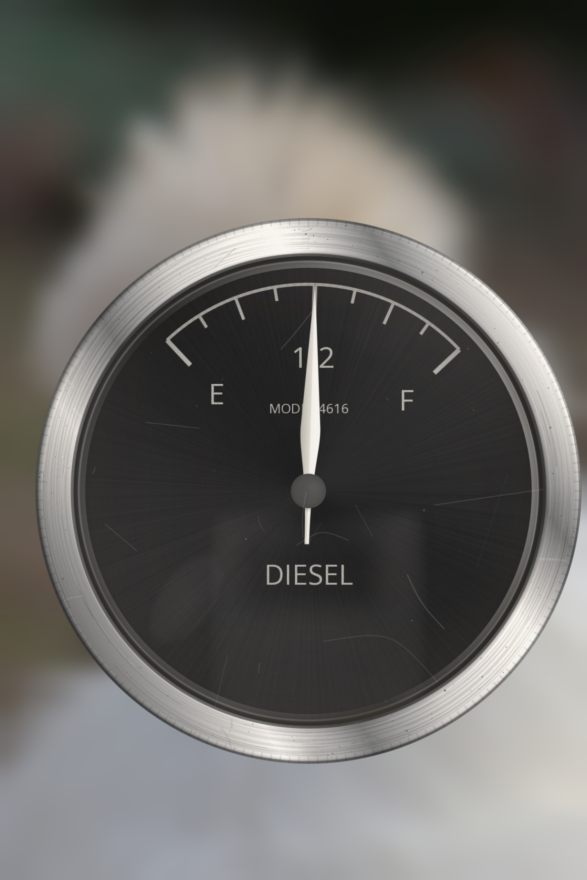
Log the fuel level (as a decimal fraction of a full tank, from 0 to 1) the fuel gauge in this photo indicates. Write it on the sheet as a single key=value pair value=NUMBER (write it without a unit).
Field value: value=0.5
